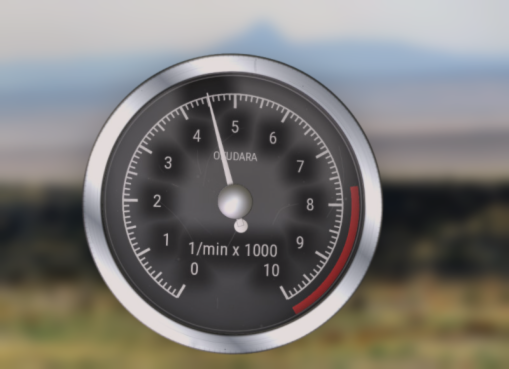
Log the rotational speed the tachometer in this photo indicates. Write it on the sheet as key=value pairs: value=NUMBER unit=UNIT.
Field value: value=4500 unit=rpm
